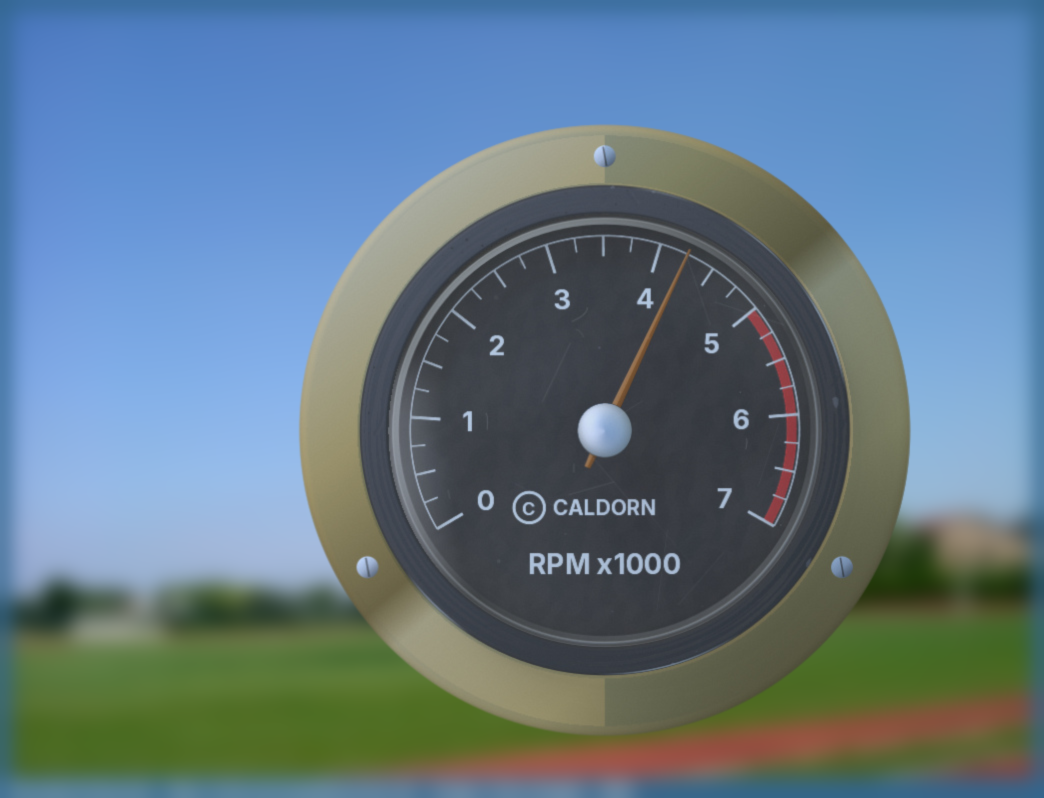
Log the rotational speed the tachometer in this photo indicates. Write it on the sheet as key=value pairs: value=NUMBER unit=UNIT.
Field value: value=4250 unit=rpm
